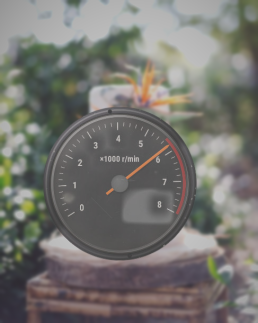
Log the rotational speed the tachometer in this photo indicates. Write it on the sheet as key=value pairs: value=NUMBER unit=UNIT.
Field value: value=5800 unit=rpm
